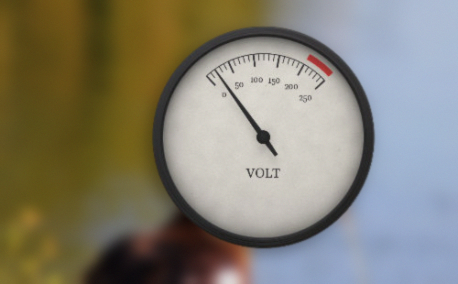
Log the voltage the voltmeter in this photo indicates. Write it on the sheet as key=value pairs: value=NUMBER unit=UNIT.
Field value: value=20 unit=V
